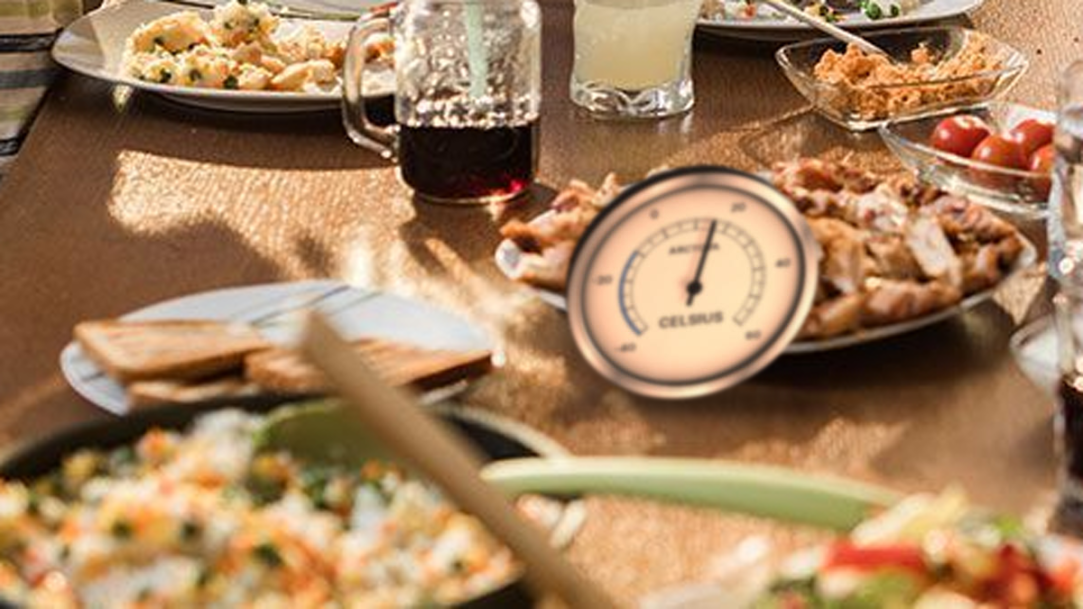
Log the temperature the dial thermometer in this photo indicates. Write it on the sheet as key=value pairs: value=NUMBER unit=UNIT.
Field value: value=15 unit=°C
